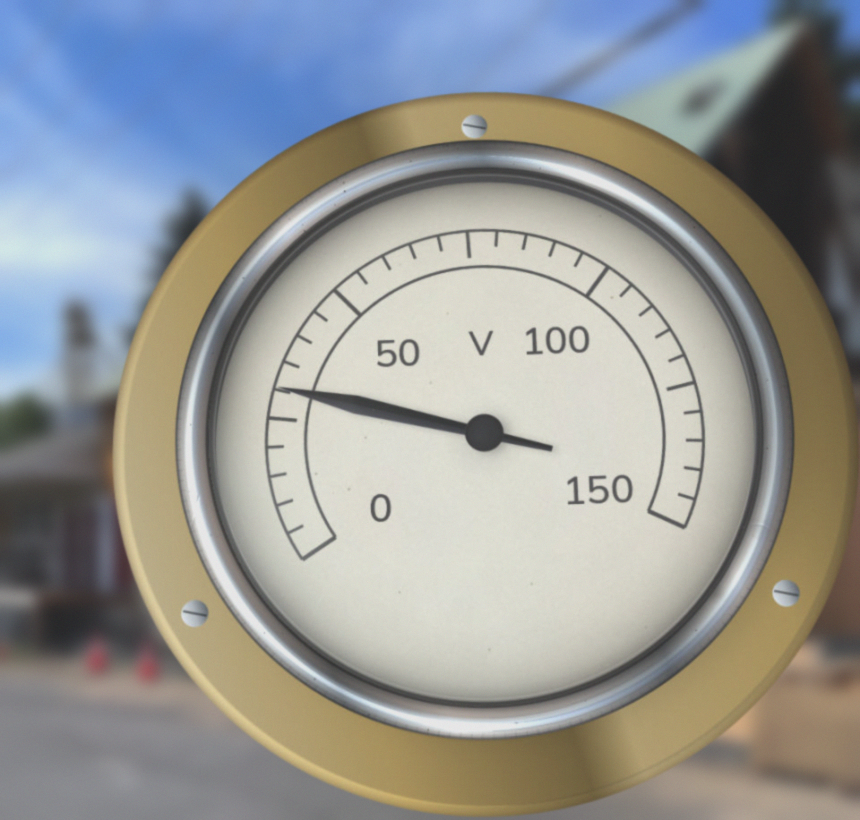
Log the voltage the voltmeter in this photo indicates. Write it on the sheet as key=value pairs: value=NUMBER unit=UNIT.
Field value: value=30 unit=V
